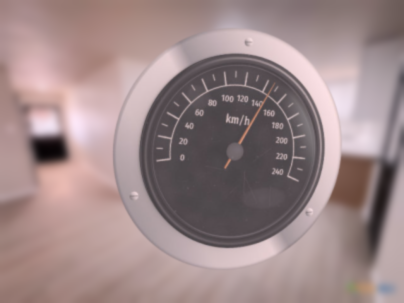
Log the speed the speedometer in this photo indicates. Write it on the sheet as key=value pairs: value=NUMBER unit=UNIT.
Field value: value=145 unit=km/h
